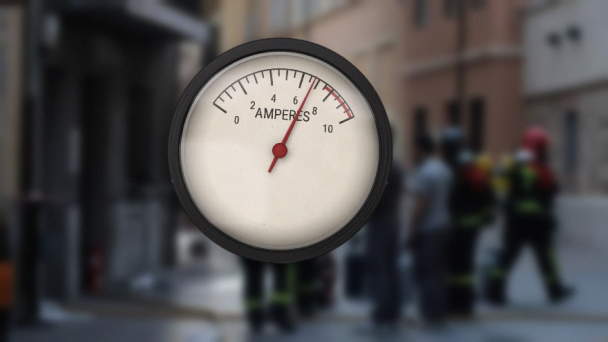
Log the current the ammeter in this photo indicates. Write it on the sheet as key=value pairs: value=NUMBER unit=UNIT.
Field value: value=6.75 unit=A
